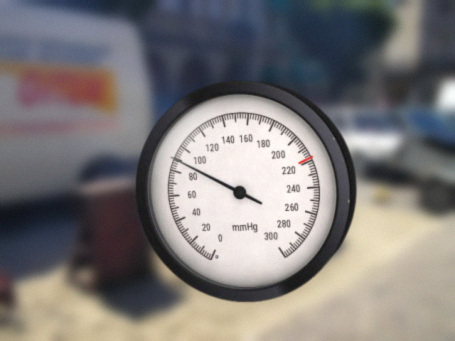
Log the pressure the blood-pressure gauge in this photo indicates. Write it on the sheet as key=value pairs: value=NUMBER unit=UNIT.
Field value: value=90 unit=mmHg
